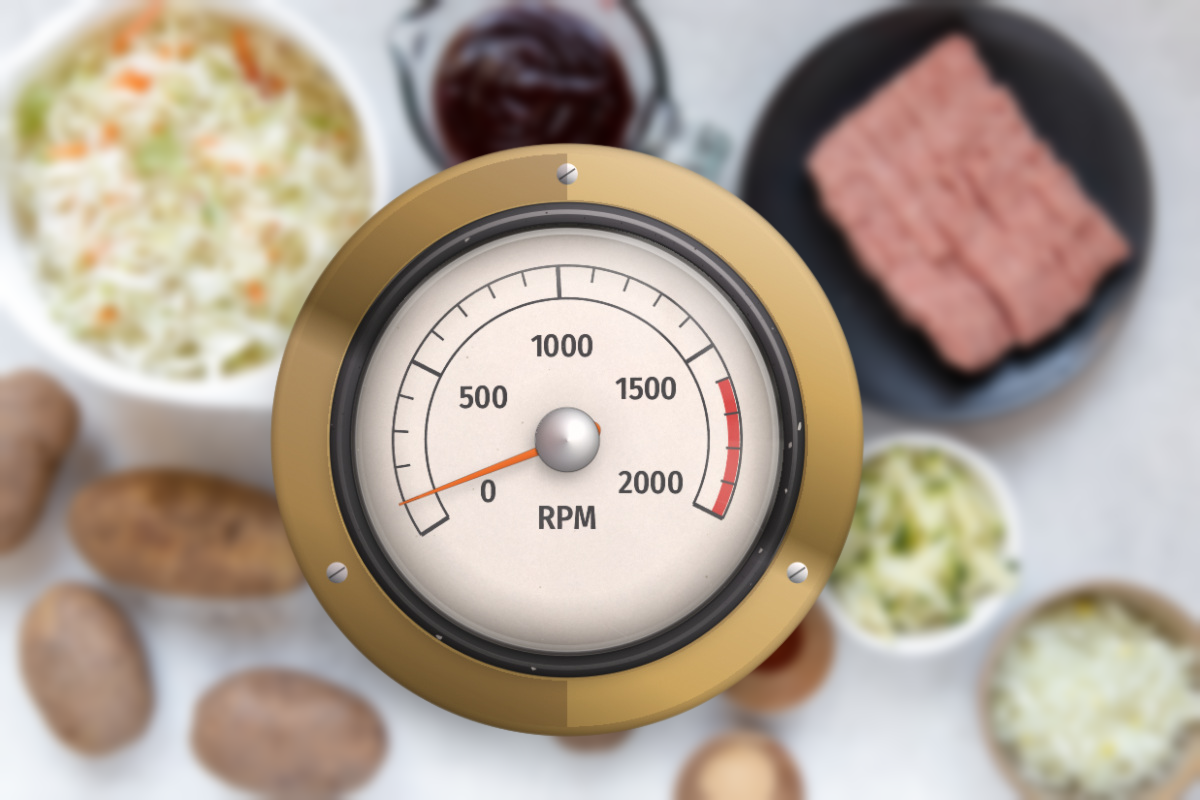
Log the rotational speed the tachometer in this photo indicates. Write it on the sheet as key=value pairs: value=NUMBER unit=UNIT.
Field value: value=100 unit=rpm
